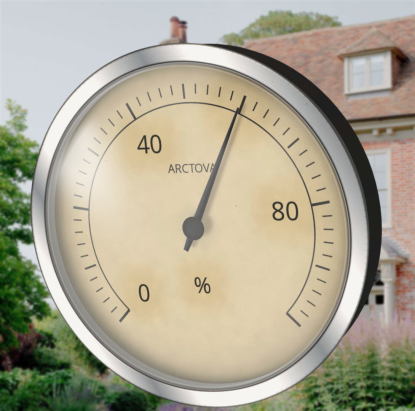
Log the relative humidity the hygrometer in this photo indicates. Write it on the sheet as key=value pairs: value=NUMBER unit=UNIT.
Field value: value=60 unit=%
